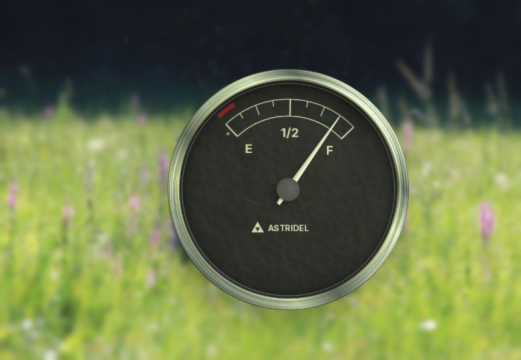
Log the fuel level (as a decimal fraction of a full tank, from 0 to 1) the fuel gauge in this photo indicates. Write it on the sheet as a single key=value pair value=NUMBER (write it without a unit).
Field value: value=0.875
